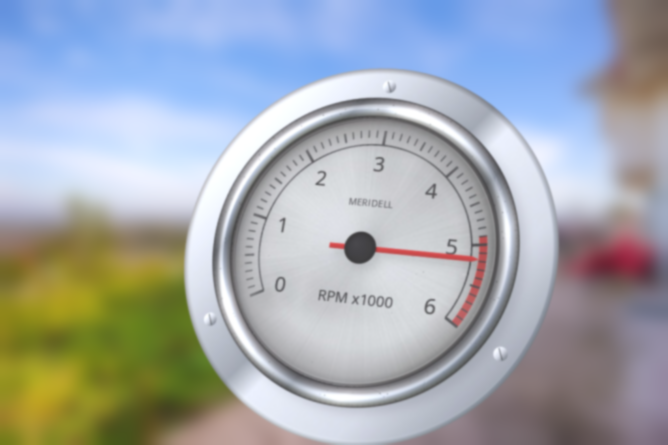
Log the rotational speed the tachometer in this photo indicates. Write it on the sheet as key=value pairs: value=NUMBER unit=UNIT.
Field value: value=5200 unit=rpm
